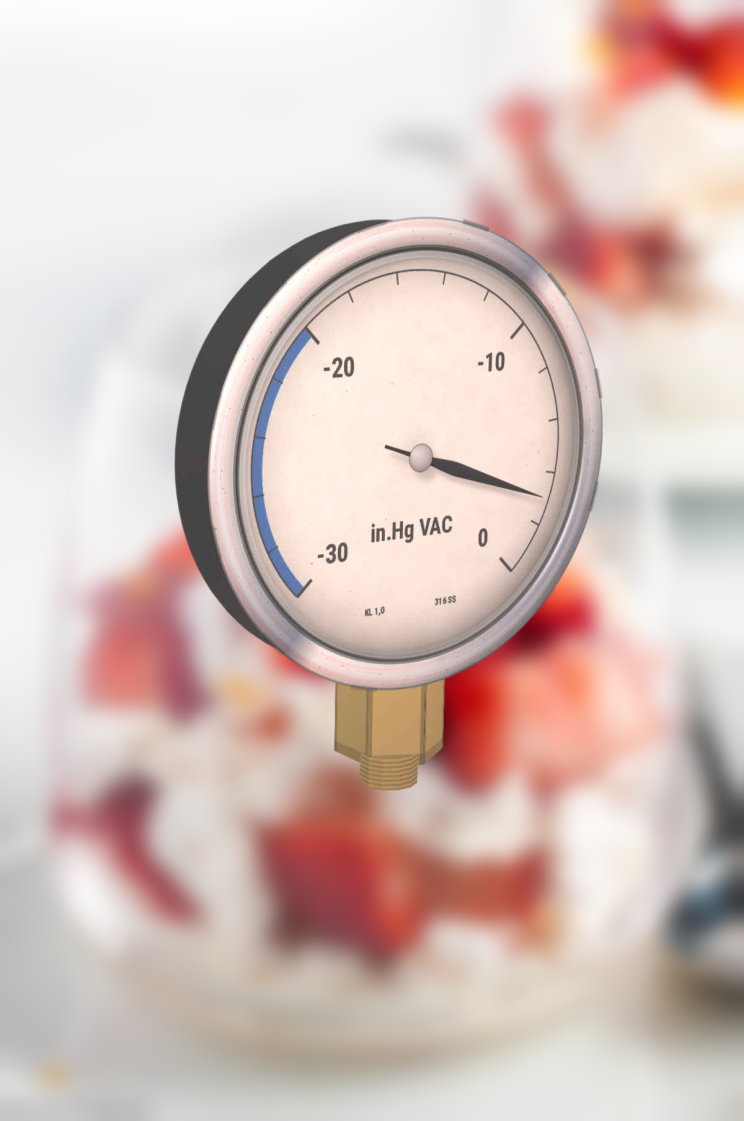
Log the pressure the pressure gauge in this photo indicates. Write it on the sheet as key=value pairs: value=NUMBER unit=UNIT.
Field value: value=-3 unit=inHg
